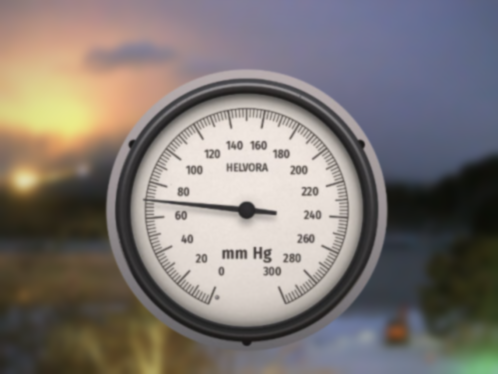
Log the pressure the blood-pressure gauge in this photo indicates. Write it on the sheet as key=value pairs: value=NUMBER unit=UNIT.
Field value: value=70 unit=mmHg
